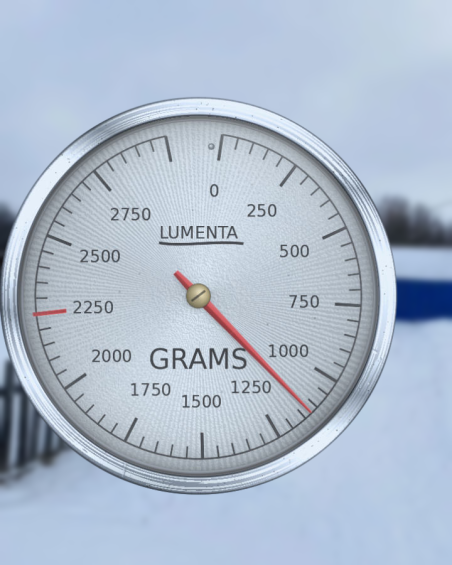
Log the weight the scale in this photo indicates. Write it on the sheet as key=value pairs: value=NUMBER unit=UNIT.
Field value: value=1125 unit=g
